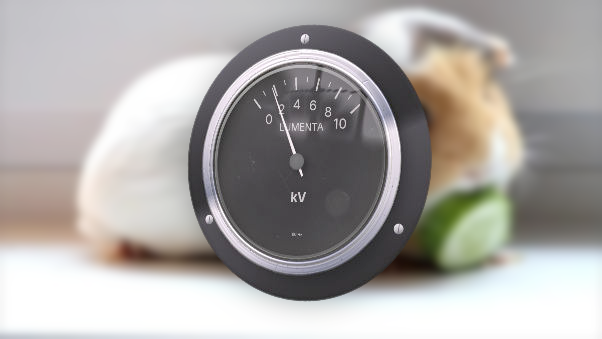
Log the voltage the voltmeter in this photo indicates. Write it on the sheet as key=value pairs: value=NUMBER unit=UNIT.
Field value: value=2 unit=kV
